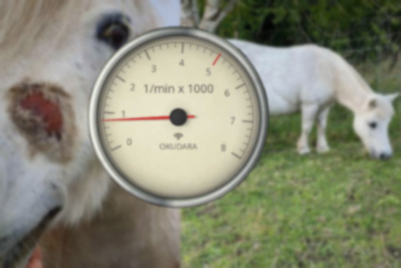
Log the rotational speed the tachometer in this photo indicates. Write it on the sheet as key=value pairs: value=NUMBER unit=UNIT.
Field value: value=800 unit=rpm
